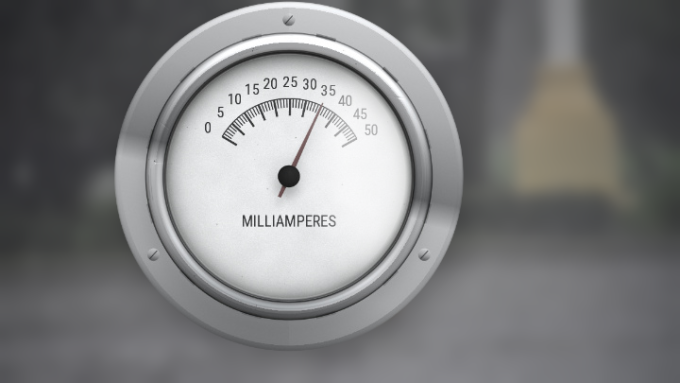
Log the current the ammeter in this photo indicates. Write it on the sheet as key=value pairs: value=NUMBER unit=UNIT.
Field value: value=35 unit=mA
